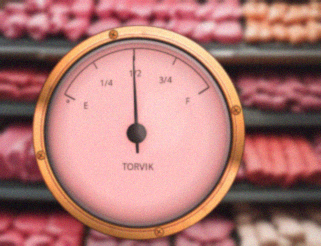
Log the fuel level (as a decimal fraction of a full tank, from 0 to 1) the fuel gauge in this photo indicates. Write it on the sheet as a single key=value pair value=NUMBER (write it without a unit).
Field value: value=0.5
